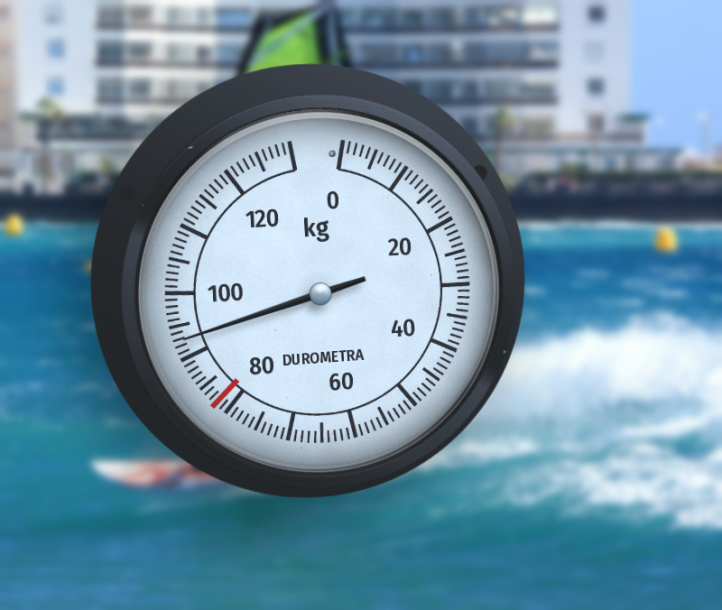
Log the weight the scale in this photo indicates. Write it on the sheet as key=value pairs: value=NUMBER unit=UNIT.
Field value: value=93 unit=kg
